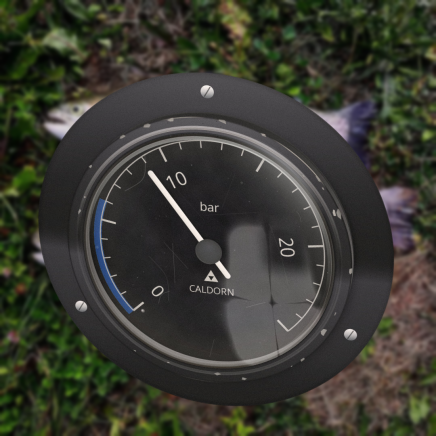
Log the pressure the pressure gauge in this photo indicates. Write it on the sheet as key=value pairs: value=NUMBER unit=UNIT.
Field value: value=9 unit=bar
